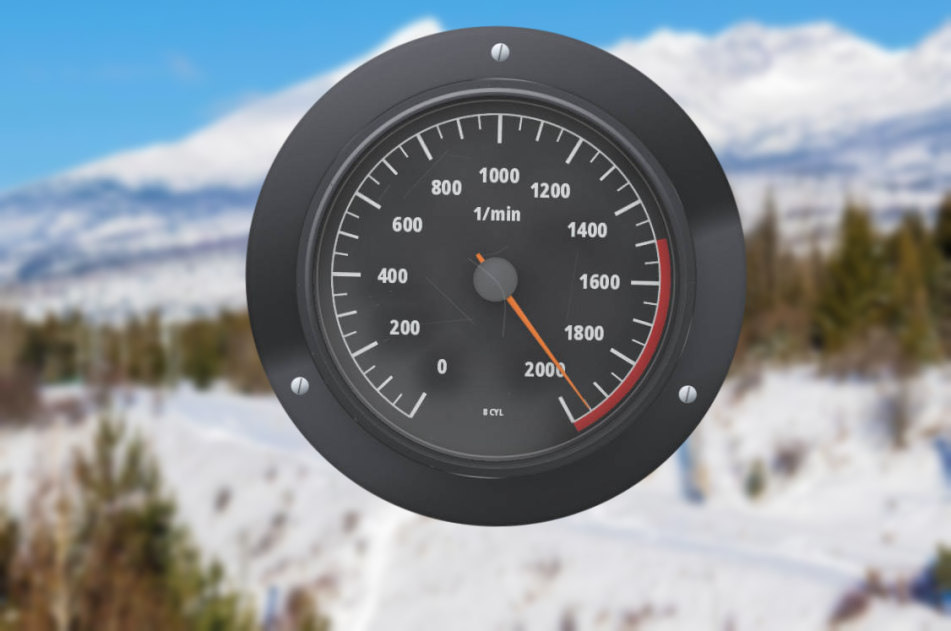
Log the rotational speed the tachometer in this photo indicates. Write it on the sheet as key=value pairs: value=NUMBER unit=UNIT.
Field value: value=1950 unit=rpm
